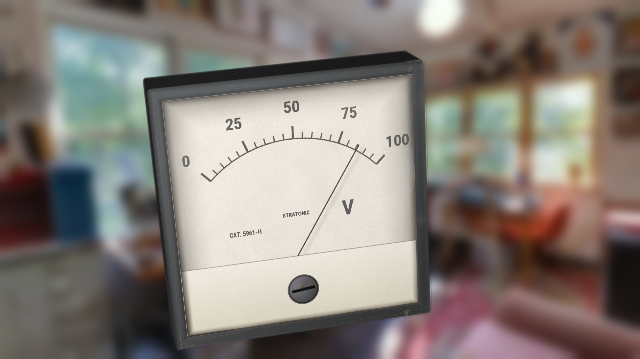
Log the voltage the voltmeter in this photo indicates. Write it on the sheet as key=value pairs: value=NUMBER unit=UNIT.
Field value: value=85 unit=V
